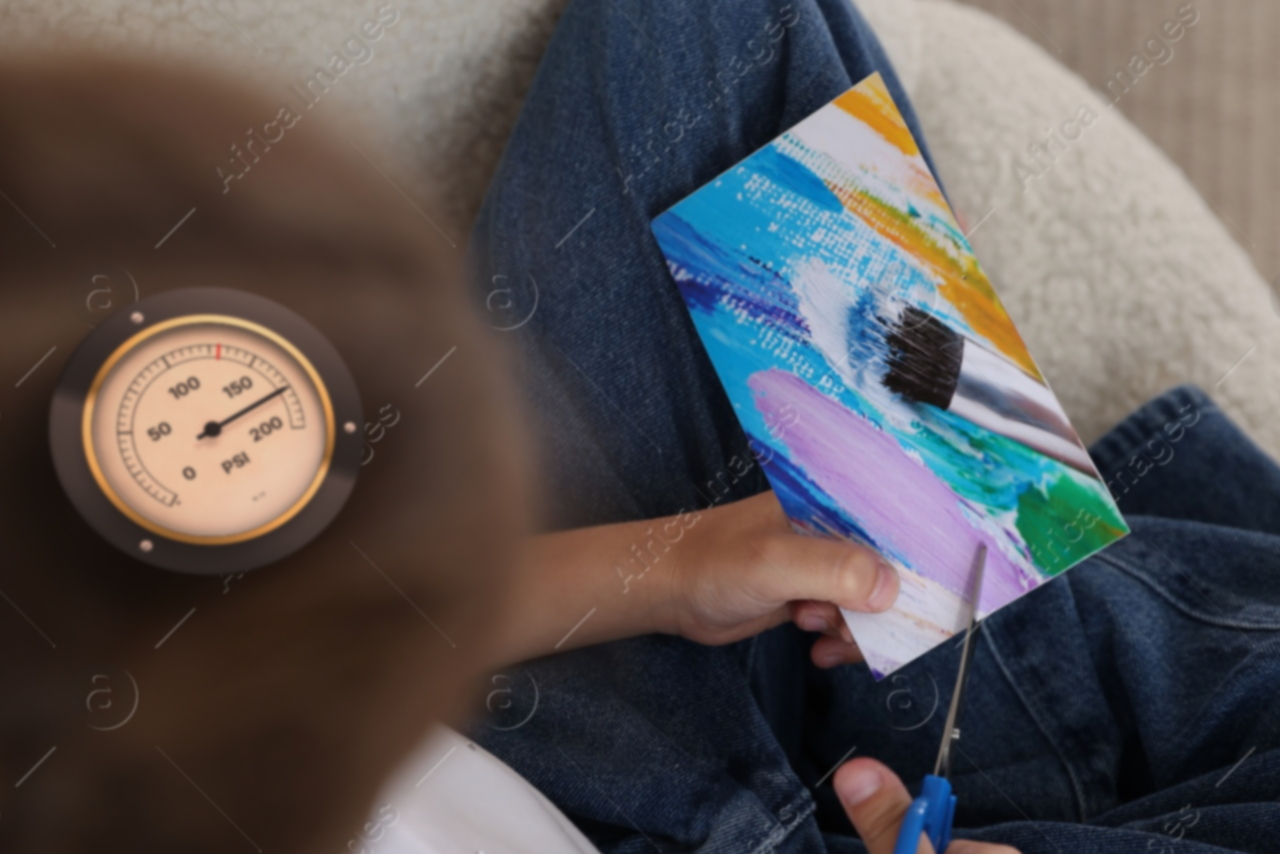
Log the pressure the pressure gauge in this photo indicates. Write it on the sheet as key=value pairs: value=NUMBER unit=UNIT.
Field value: value=175 unit=psi
